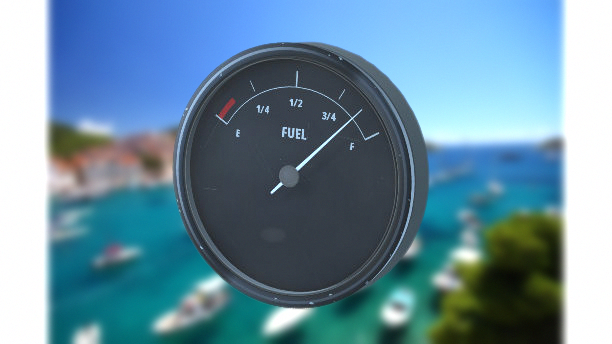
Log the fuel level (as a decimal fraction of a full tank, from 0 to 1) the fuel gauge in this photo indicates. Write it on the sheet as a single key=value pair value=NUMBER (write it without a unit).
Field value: value=0.875
